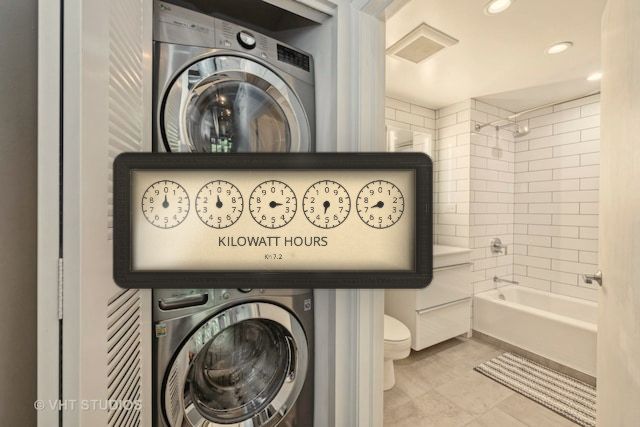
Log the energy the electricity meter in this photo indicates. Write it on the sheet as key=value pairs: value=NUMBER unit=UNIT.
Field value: value=247 unit=kWh
